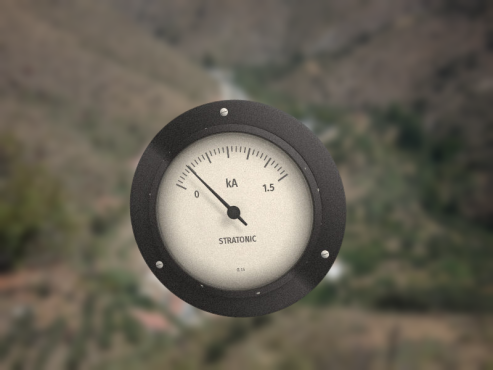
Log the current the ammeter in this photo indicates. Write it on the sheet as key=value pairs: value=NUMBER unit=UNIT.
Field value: value=0.25 unit=kA
